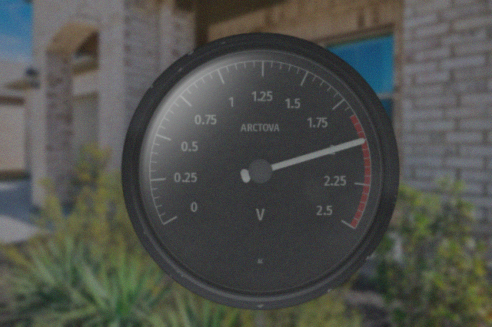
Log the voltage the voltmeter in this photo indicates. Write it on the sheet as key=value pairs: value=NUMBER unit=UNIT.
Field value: value=2 unit=V
